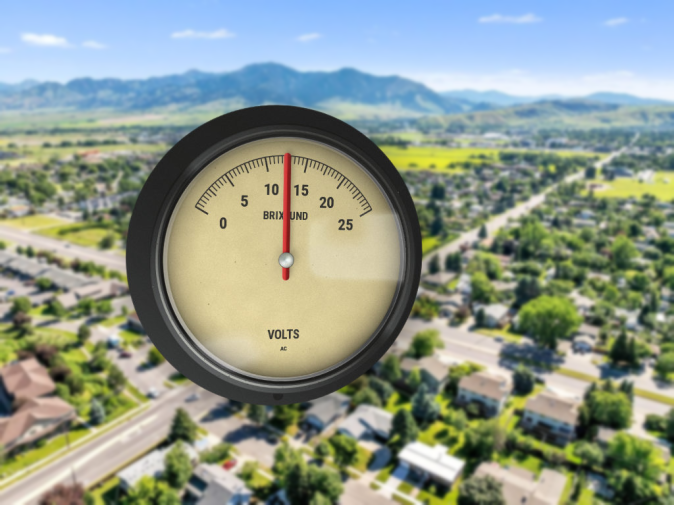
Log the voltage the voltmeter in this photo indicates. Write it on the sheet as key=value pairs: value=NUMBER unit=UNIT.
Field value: value=12.5 unit=V
